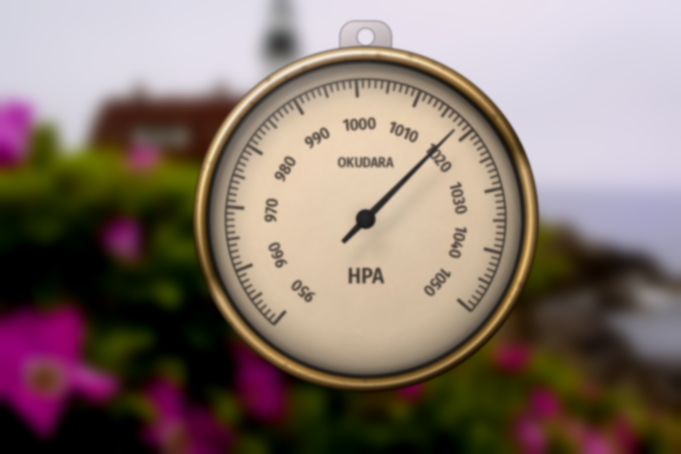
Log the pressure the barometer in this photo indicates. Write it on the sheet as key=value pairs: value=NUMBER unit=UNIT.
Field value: value=1018 unit=hPa
